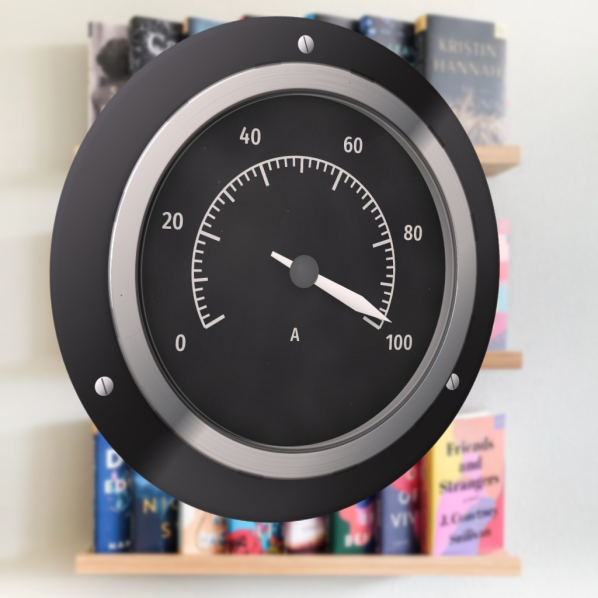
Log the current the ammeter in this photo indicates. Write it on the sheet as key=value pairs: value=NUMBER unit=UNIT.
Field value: value=98 unit=A
